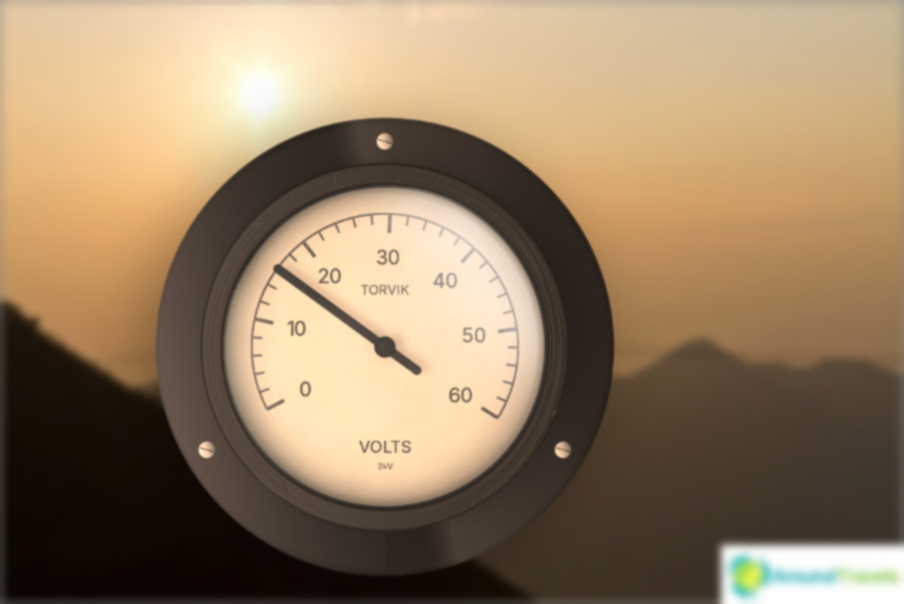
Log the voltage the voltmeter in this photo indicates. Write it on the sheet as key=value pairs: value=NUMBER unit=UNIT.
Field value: value=16 unit=V
